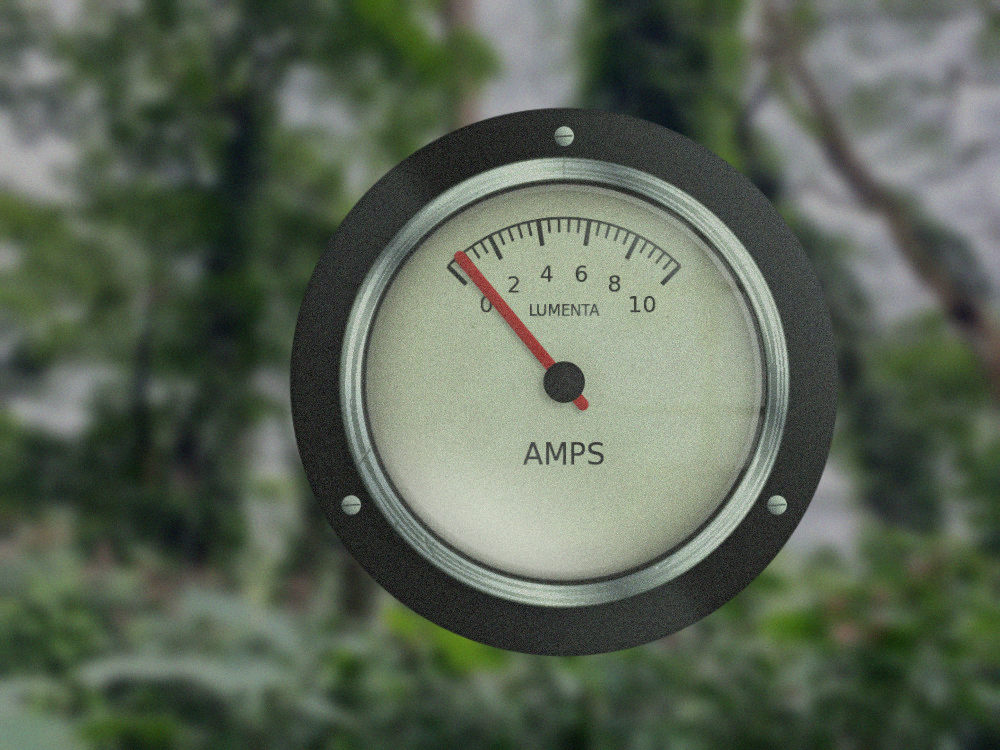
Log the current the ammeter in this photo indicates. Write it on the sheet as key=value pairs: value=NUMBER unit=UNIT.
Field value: value=0.6 unit=A
